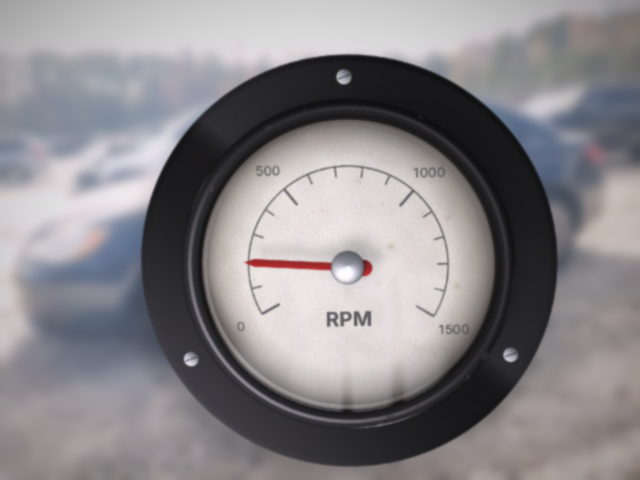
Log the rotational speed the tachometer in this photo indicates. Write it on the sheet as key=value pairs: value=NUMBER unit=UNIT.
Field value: value=200 unit=rpm
